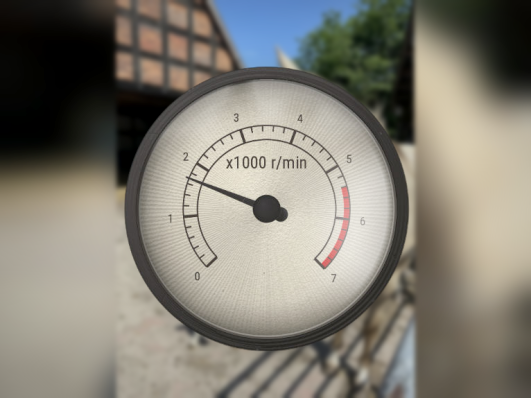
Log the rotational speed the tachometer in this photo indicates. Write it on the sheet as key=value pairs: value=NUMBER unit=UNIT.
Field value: value=1700 unit=rpm
